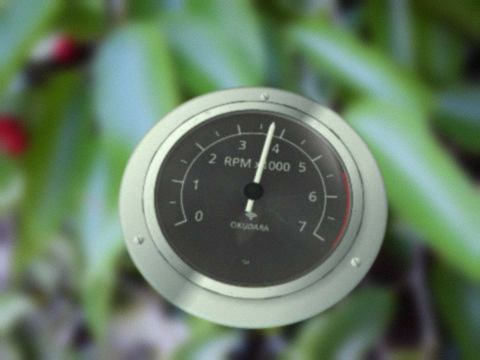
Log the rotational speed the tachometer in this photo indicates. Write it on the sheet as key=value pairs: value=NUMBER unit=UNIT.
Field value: value=3750 unit=rpm
